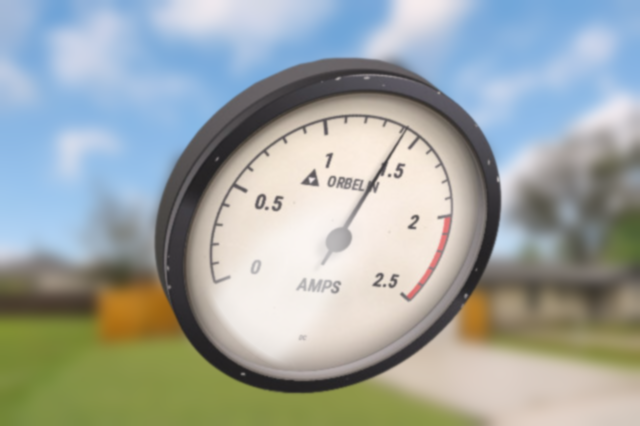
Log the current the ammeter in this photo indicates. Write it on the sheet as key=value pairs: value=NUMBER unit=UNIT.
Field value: value=1.4 unit=A
